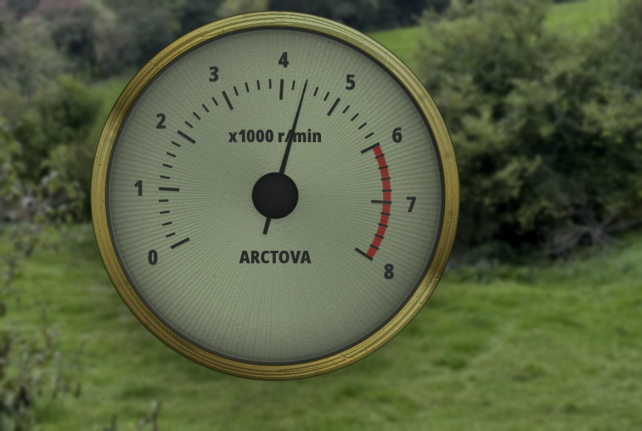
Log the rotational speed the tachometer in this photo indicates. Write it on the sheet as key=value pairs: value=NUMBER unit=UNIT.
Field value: value=4400 unit=rpm
